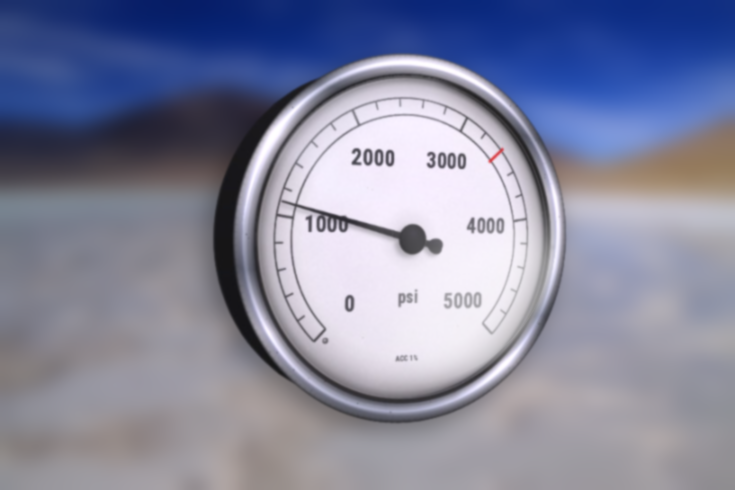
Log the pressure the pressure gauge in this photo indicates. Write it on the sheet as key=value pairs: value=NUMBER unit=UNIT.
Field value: value=1100 unit=psi
